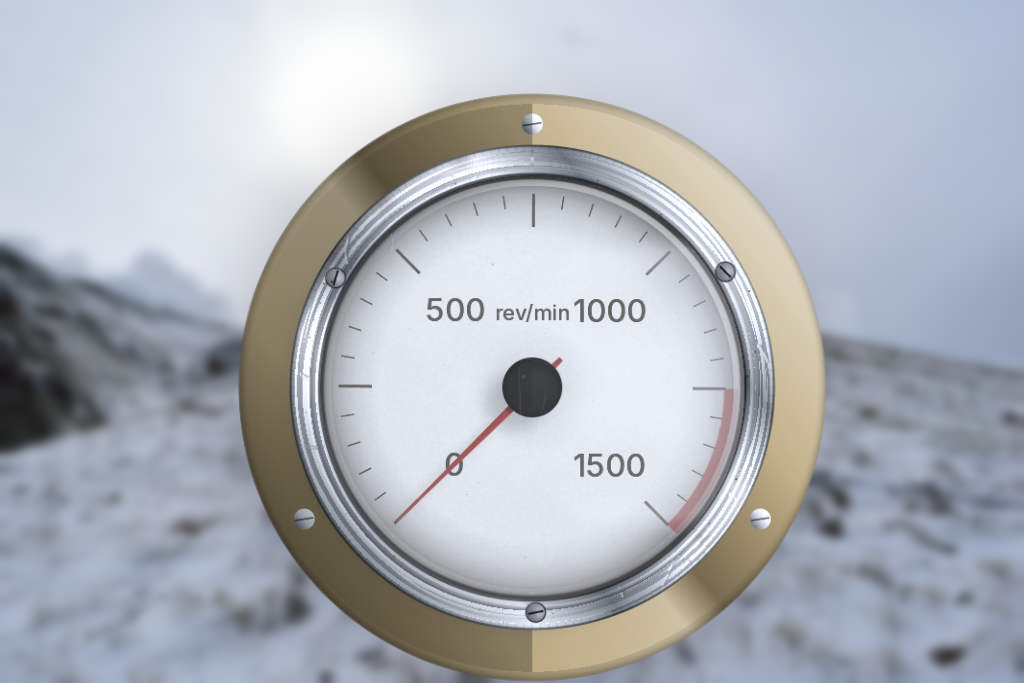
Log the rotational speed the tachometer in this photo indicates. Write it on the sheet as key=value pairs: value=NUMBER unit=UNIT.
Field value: value=0 unit=rpm
